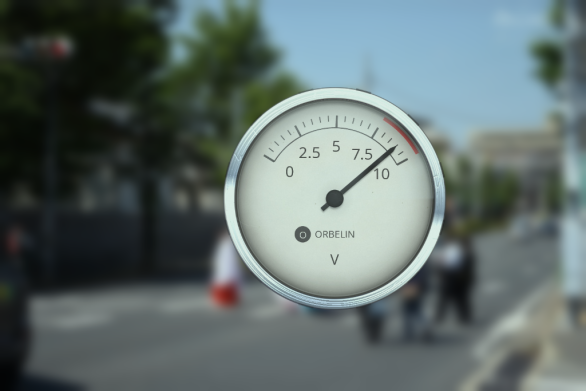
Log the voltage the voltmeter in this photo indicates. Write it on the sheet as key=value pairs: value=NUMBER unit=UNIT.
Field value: value=9 unit=V
